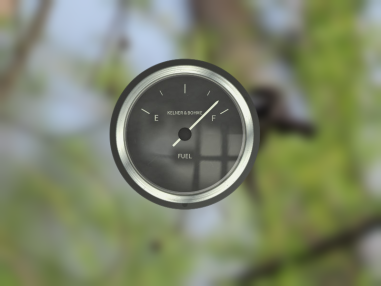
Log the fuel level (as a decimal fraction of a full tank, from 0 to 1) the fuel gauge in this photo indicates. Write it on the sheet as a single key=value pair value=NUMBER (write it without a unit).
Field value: value=0.875
